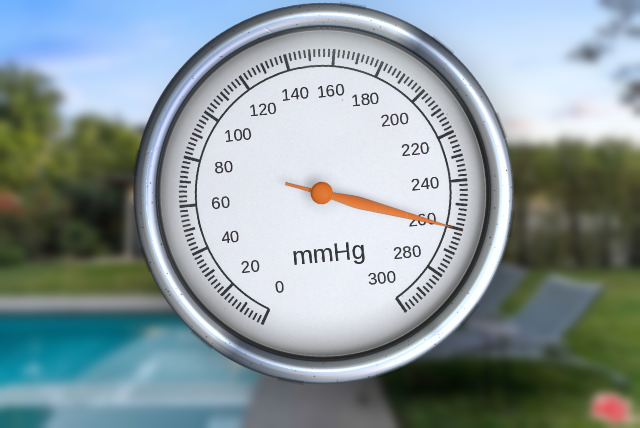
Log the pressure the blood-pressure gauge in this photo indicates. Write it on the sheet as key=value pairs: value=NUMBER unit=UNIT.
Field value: value=260 unit=mmHg
